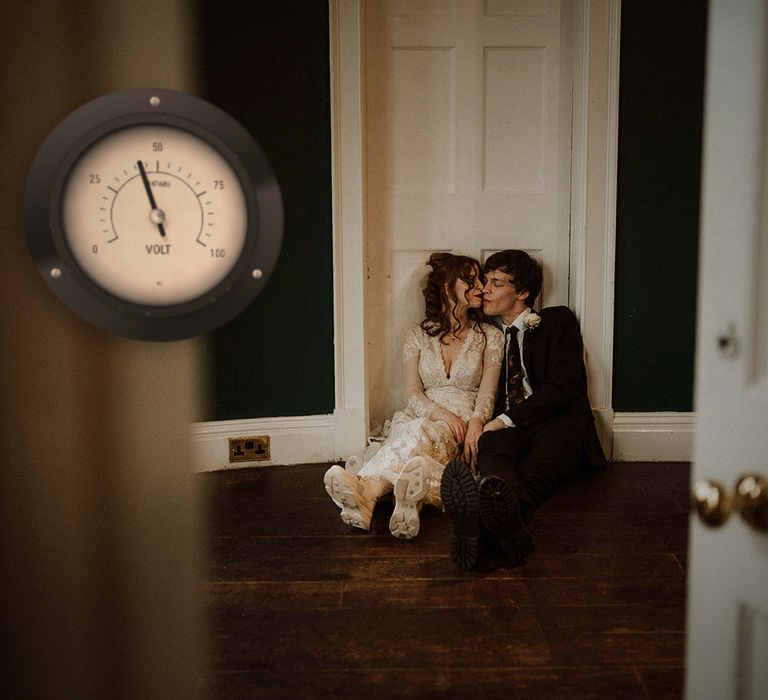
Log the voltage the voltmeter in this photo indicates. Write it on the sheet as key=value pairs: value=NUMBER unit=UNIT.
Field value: value=42.5 unit=V
